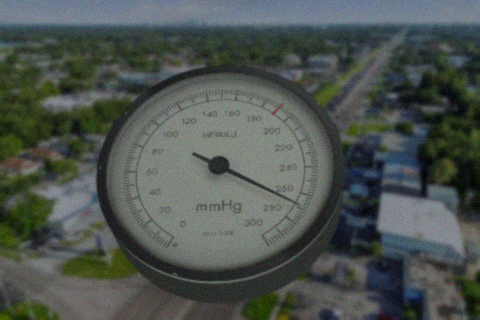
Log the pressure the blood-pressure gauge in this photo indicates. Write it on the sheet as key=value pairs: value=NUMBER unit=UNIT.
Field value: value=270 unit=mmHg
